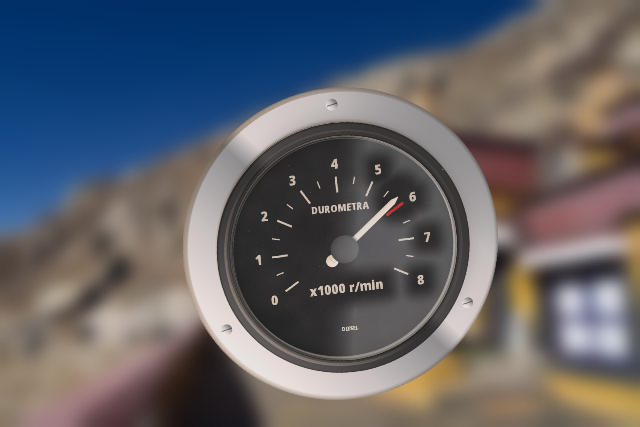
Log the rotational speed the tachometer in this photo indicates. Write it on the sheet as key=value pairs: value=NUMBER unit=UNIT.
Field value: value=5750 unit=rpm
